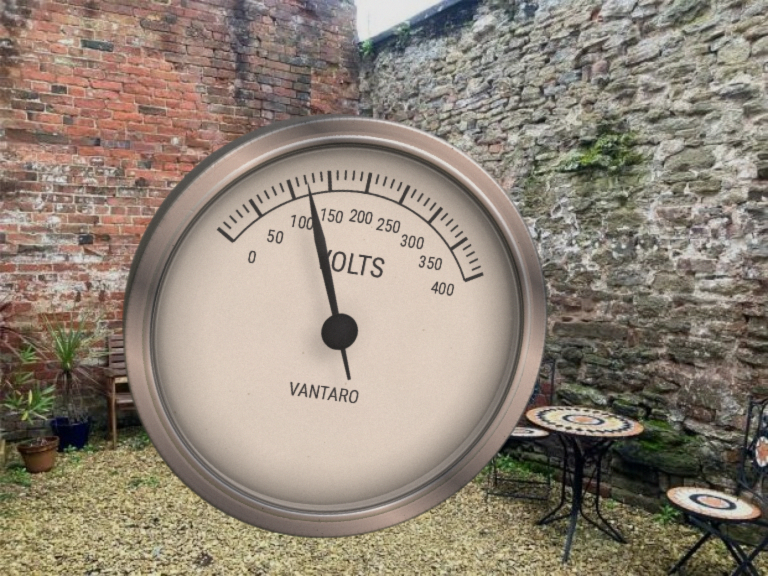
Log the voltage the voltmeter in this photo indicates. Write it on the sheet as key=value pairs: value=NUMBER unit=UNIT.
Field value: value=120 unit=V
